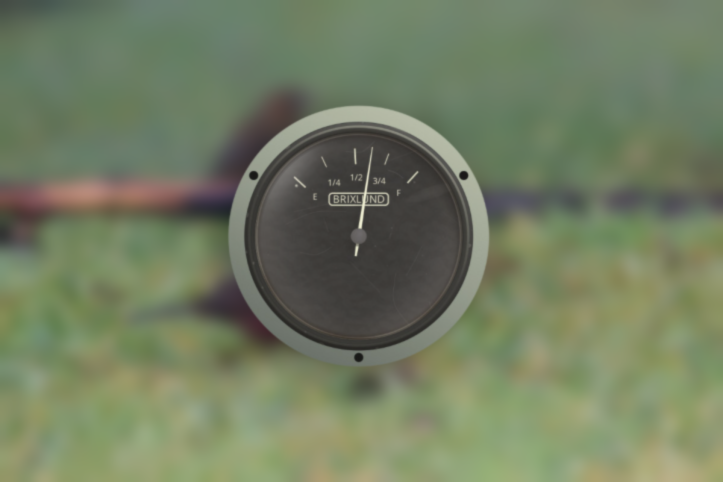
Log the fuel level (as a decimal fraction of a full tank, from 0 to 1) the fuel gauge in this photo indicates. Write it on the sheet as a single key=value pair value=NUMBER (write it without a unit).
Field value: value=0.625
